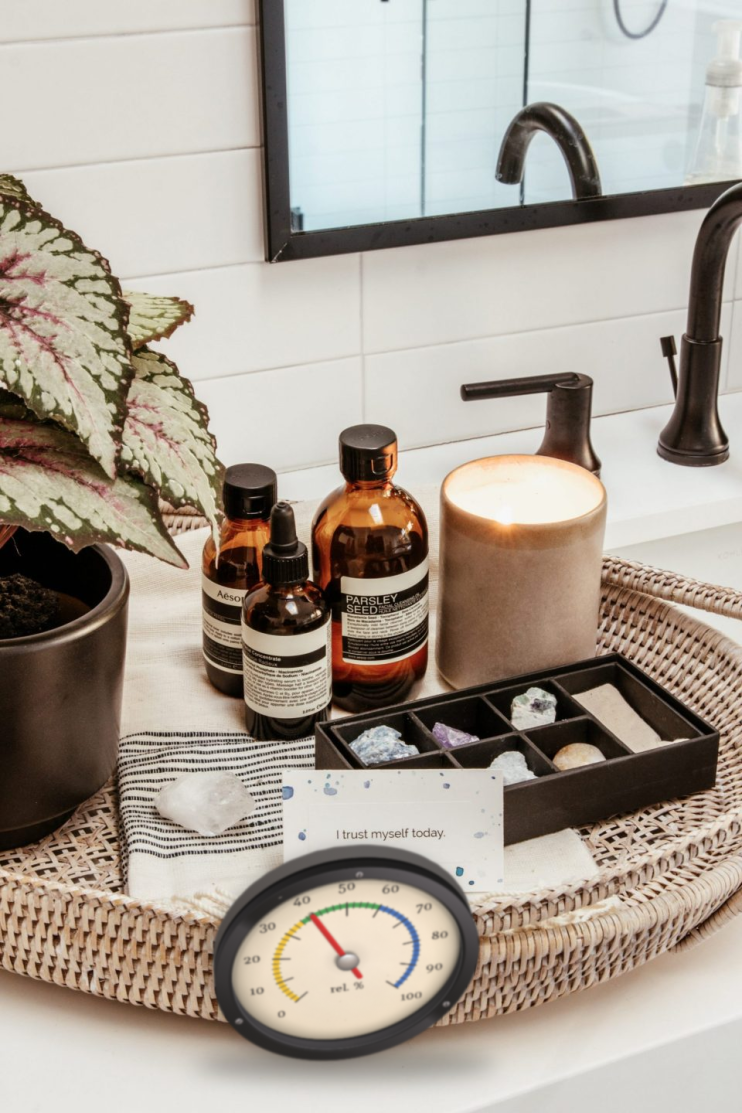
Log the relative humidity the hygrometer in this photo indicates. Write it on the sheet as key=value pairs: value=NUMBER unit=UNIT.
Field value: value=40 unit=%
